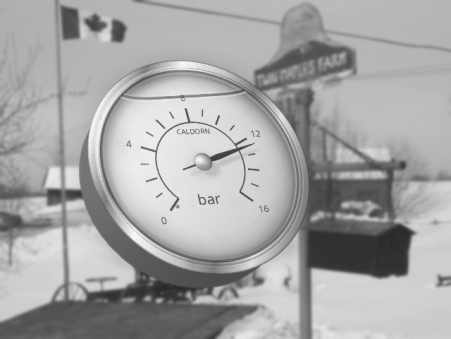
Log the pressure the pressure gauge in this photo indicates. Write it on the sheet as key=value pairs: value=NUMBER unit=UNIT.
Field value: value=12.5 unit=bar
